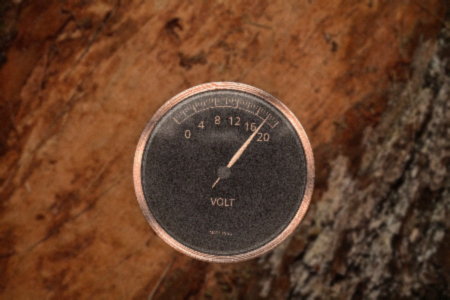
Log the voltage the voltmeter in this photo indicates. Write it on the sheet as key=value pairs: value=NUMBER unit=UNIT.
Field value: value=18 unit=V
